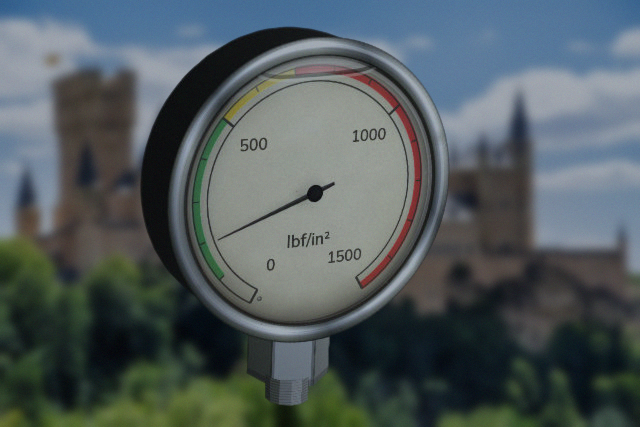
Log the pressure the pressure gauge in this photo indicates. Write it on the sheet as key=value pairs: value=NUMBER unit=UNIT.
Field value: value=200 unit=psi
